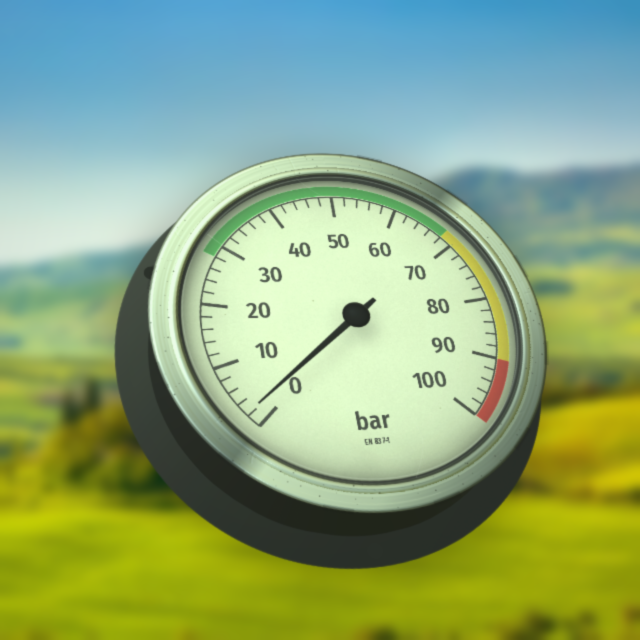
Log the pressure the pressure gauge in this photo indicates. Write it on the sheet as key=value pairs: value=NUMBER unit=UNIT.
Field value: value=2 unit=bar
